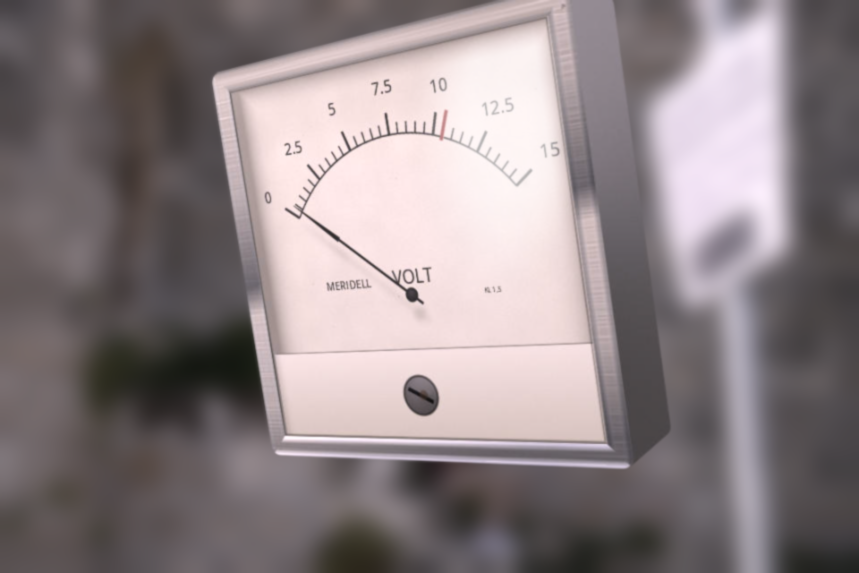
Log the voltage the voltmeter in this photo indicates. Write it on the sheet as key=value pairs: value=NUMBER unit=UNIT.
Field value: value=0.5 unit=V
